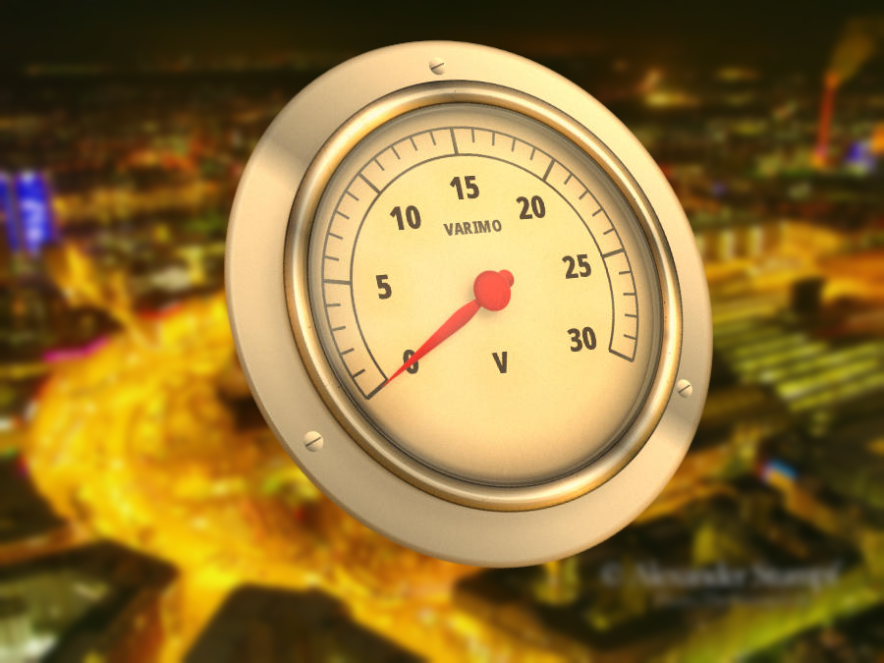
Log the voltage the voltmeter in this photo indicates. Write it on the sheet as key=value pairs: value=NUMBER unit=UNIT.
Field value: value=0 unit=V
